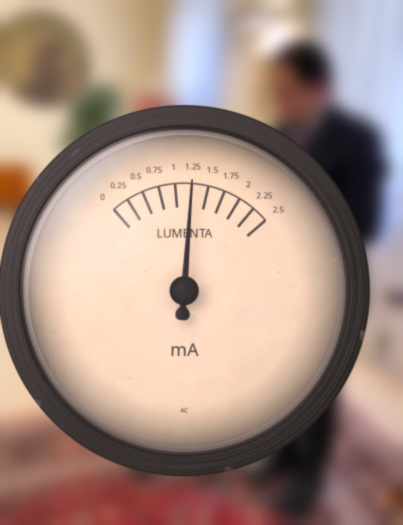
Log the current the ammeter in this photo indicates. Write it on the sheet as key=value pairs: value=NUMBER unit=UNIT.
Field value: value=1.25 unit=mA
